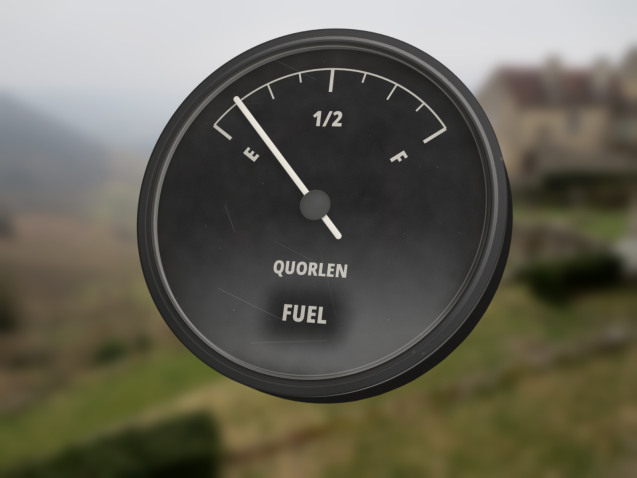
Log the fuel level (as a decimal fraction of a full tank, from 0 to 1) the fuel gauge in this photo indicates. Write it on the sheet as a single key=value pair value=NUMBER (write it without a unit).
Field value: value=0.125
